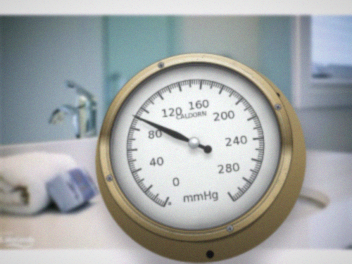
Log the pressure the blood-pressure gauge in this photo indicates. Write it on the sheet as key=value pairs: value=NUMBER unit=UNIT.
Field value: value=90 unit=mmHg
